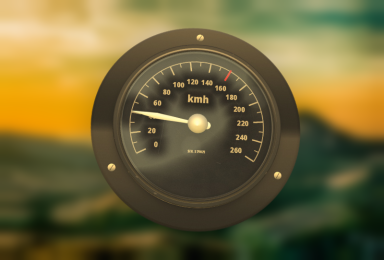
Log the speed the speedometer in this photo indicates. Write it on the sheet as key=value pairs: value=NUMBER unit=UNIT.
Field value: value=40 unit=km/h
